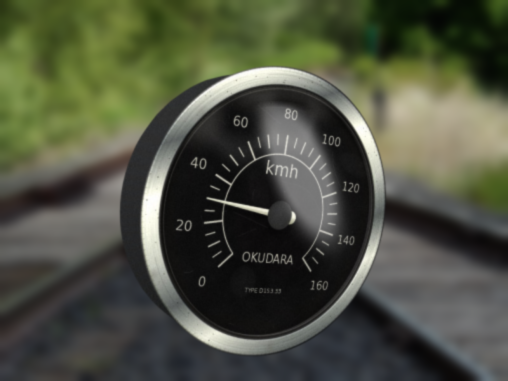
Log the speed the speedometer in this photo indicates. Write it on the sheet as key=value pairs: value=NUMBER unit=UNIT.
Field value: value=30 unit=km/h
